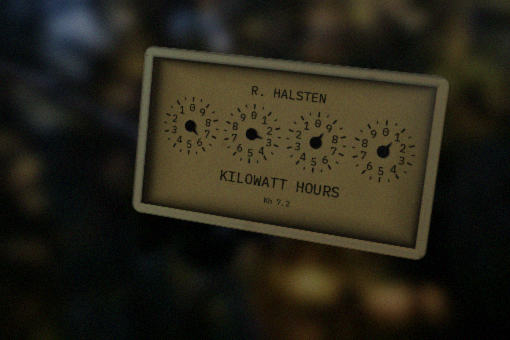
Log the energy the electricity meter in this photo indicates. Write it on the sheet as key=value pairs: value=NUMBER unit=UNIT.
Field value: value=6291 unit=kWh
